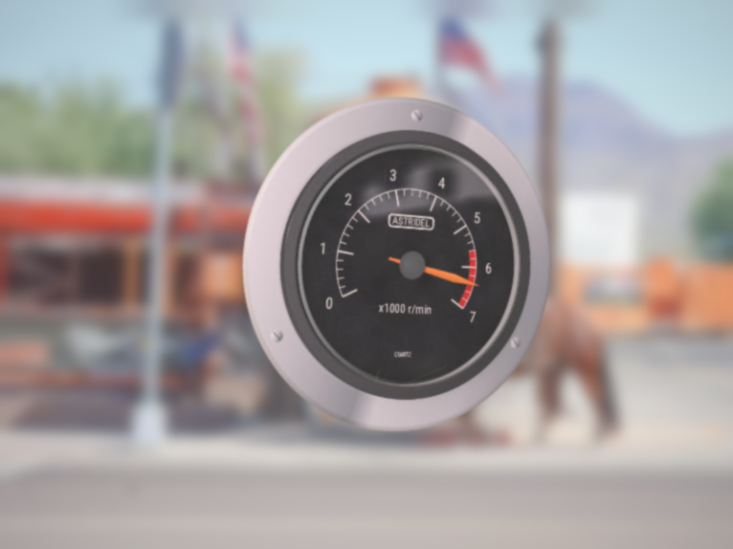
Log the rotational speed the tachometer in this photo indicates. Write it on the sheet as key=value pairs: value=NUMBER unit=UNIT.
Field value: value=6400 unit=rpm
